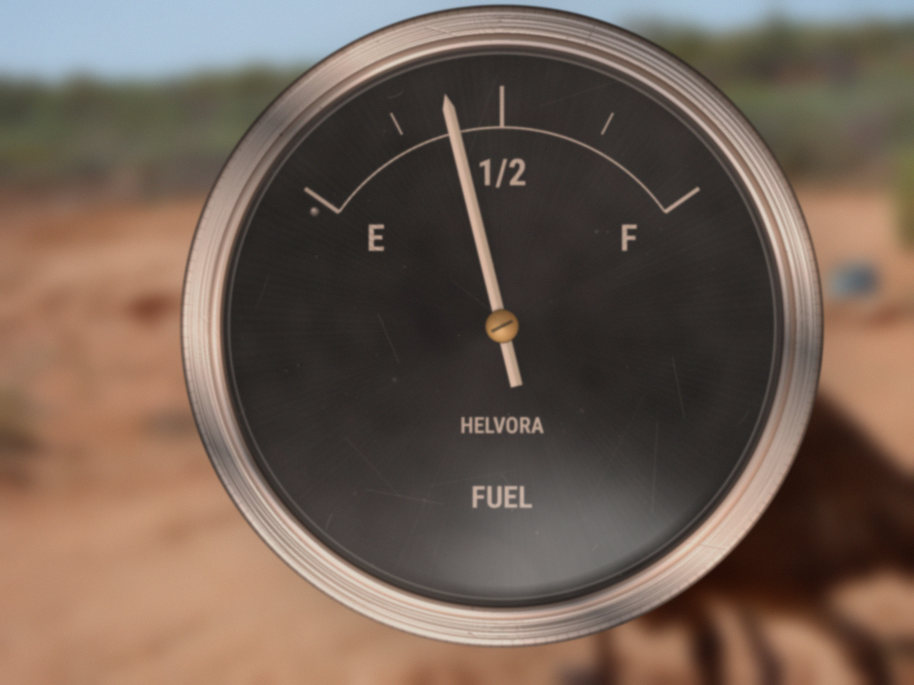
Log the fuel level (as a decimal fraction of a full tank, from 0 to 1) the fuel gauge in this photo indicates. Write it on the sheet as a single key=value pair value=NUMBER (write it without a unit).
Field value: value=0.375
